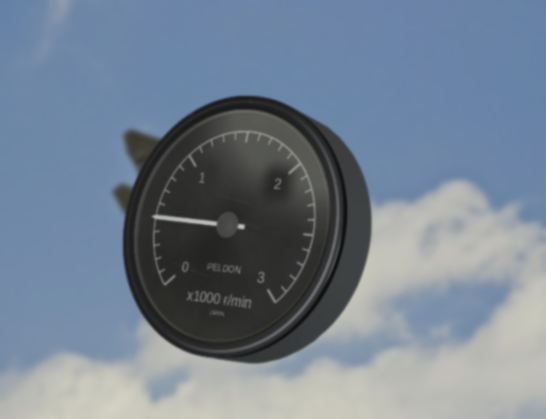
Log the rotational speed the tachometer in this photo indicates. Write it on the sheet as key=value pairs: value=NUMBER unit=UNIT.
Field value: value=500 unit=rpm
